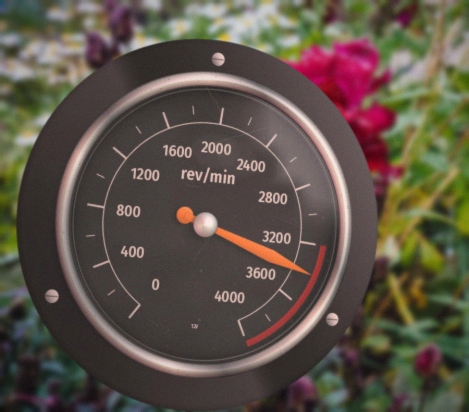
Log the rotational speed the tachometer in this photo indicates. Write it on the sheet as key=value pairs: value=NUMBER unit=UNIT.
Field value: value=3400 unit=rpm
